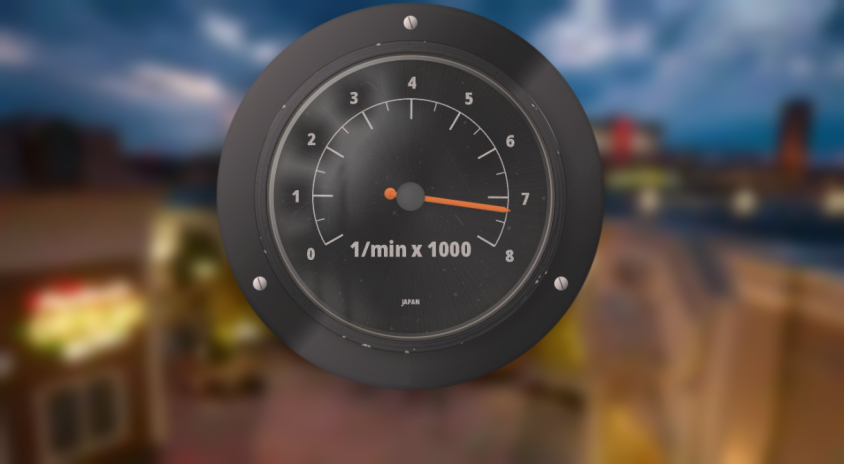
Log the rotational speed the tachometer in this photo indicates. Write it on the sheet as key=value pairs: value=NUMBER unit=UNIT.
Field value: value=7250 unit=rpm
